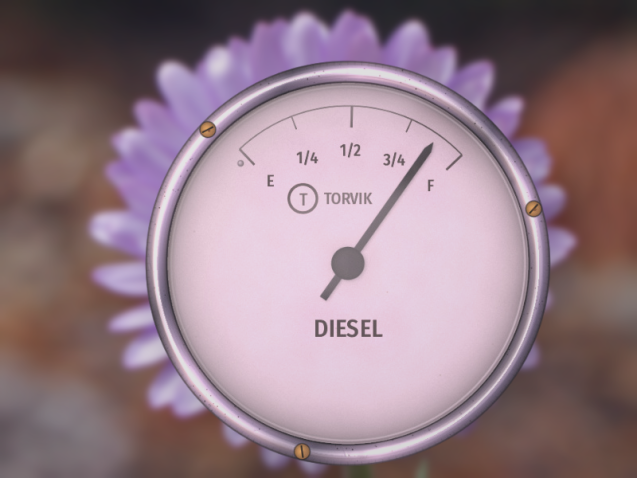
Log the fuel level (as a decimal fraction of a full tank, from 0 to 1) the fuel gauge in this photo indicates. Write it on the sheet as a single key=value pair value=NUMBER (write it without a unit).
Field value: value=0.875
